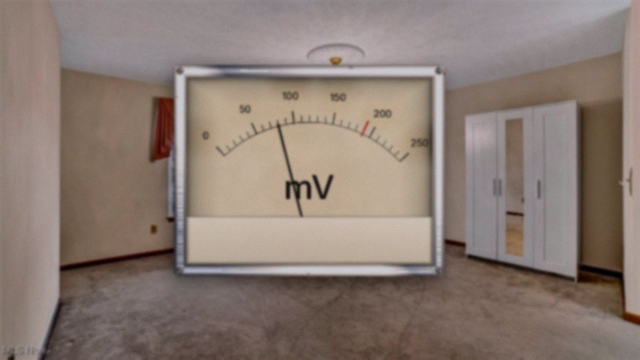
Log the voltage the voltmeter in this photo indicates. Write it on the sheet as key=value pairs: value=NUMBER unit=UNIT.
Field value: value=80 unit=mV
